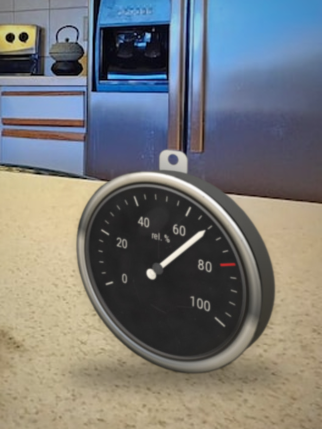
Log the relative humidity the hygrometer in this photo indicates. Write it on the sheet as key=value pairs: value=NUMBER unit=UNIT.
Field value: value=68 unit=%
